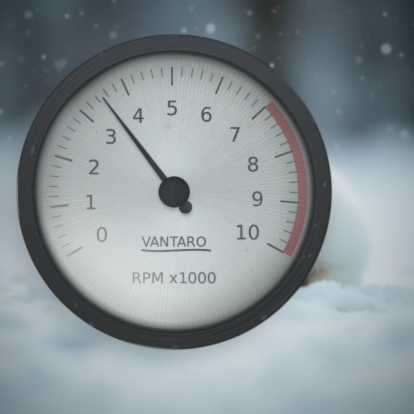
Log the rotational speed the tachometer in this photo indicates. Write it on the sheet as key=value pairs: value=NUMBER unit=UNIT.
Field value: value=3500 unit=rpm
